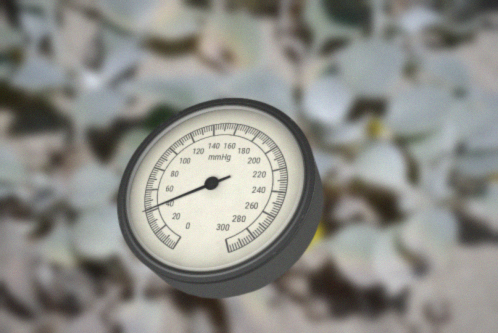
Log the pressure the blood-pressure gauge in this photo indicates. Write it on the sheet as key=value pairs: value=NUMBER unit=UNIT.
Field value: value=40 unit=mmHg
